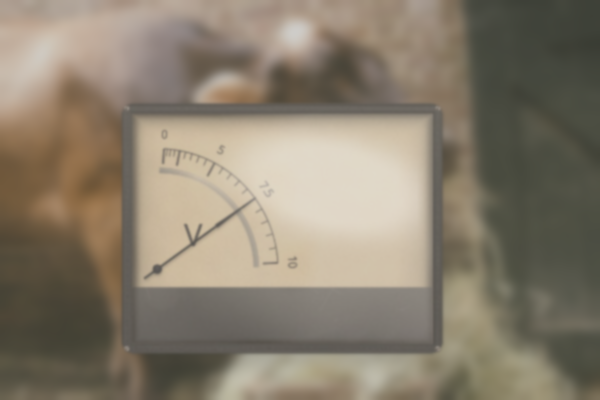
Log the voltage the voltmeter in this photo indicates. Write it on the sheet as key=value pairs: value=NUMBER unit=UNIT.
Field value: value=7.5 unit=V
